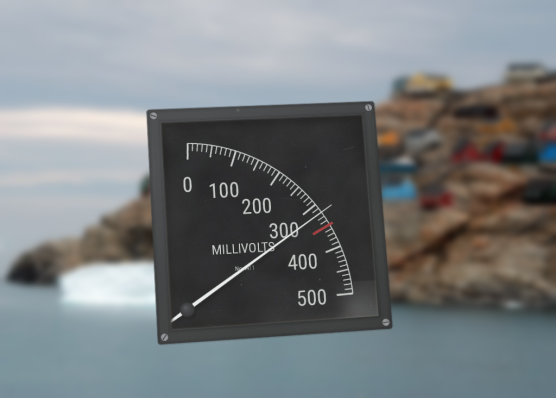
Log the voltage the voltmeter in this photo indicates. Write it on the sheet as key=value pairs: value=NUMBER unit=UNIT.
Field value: value=320 unit=mV
